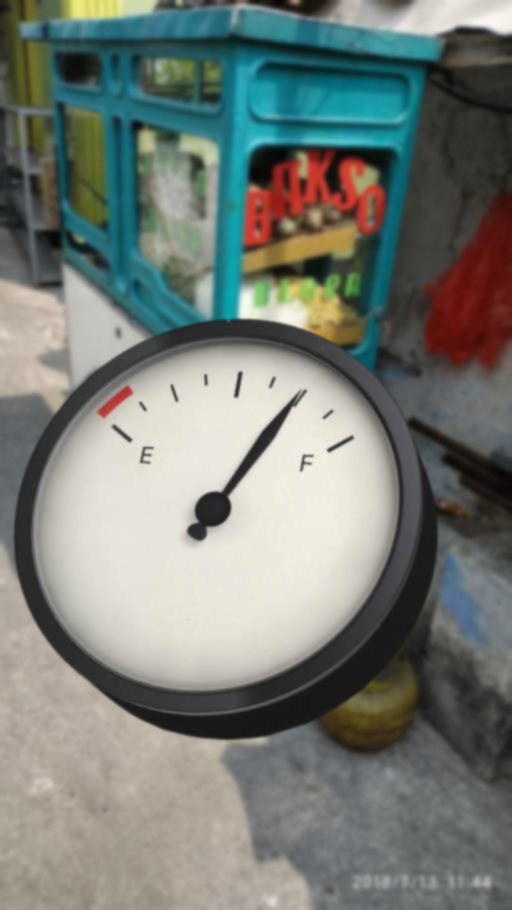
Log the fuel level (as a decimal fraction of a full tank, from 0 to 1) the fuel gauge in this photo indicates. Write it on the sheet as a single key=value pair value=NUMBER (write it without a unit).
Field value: value=0.75
